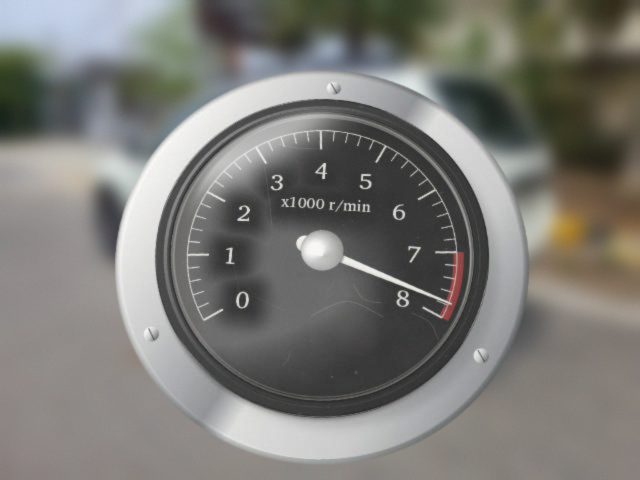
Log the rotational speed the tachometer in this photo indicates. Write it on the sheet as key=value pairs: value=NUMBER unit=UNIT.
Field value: value=7800 unit=rpm
